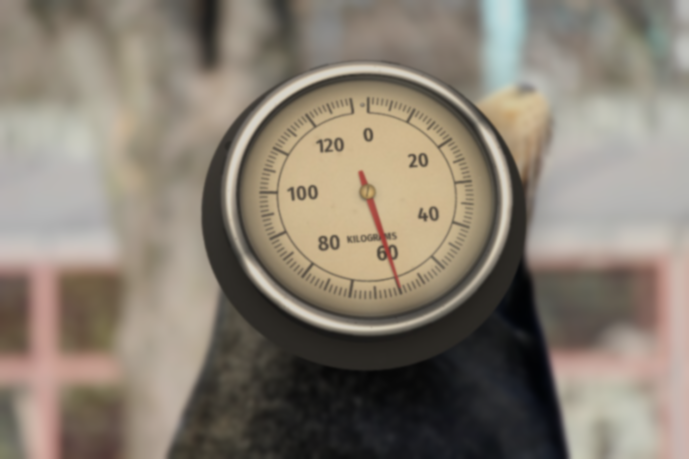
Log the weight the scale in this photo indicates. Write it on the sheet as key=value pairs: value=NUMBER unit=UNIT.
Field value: value=60 unit=kg
